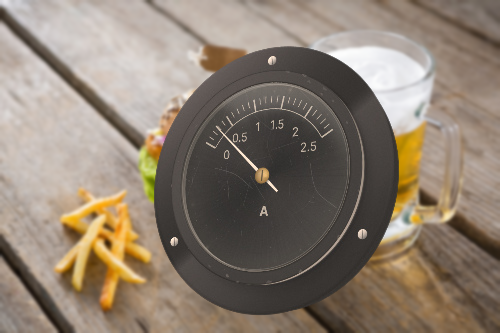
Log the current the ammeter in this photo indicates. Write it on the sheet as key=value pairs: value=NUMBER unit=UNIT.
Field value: value=0.3 unit=A
